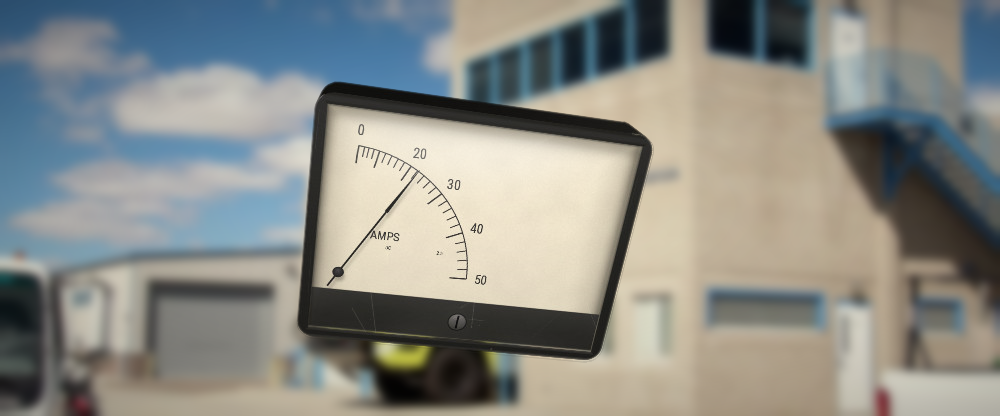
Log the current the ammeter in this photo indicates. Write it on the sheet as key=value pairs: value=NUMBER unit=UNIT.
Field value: value=22 unit=A
